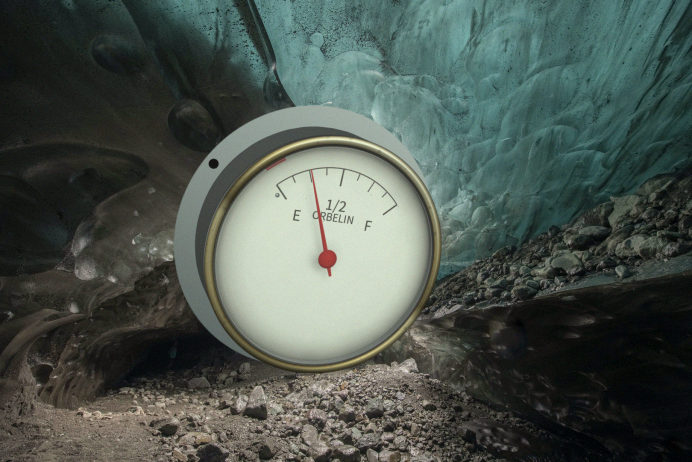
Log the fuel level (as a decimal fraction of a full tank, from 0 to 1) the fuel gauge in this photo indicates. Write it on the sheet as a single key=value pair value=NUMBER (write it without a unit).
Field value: value=0.25
